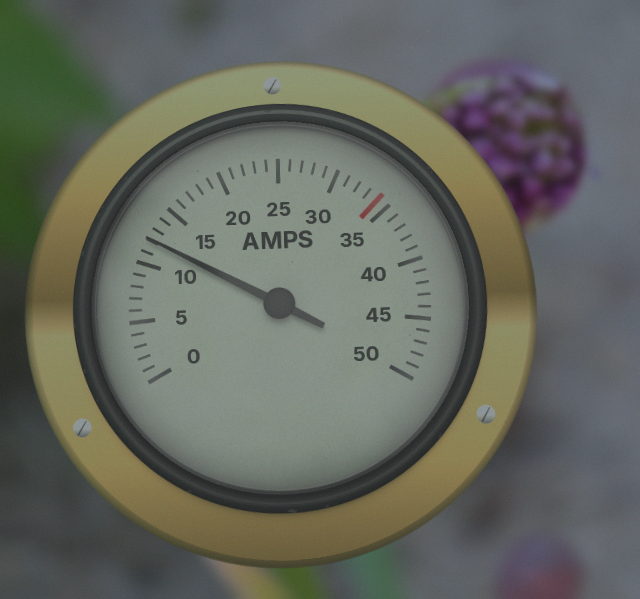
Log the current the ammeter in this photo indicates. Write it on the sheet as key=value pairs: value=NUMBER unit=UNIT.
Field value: value=12 unit=A
